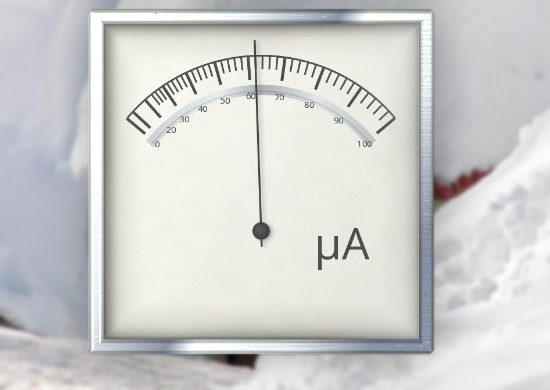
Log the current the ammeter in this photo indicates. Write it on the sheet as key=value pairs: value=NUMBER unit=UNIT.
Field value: value=62 unit=µA
